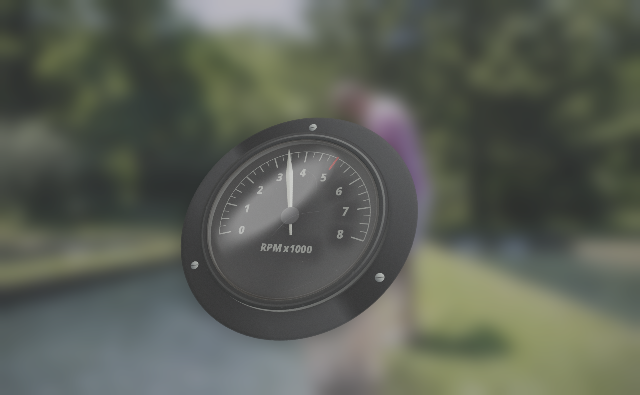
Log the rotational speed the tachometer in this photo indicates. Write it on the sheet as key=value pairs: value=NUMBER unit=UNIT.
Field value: value=3500 unit=rpm
